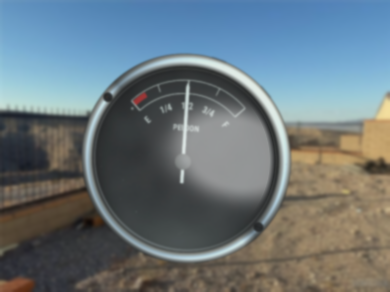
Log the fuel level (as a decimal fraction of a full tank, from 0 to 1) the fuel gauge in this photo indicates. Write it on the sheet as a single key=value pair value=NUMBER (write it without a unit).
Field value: value=0.5
